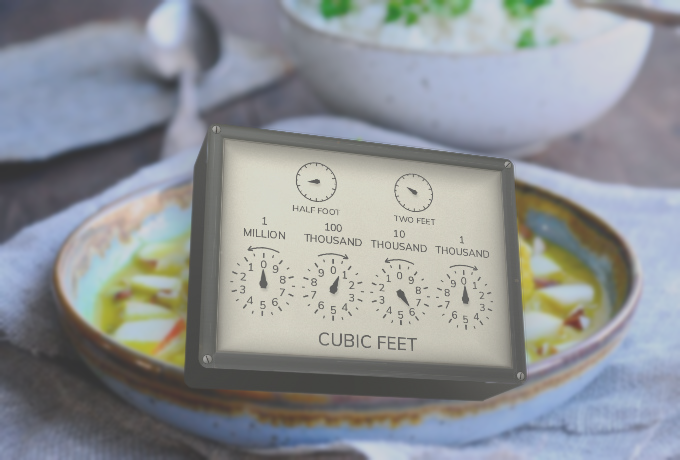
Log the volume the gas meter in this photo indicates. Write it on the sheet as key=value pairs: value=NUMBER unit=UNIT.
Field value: value=6000 unit=ft³
